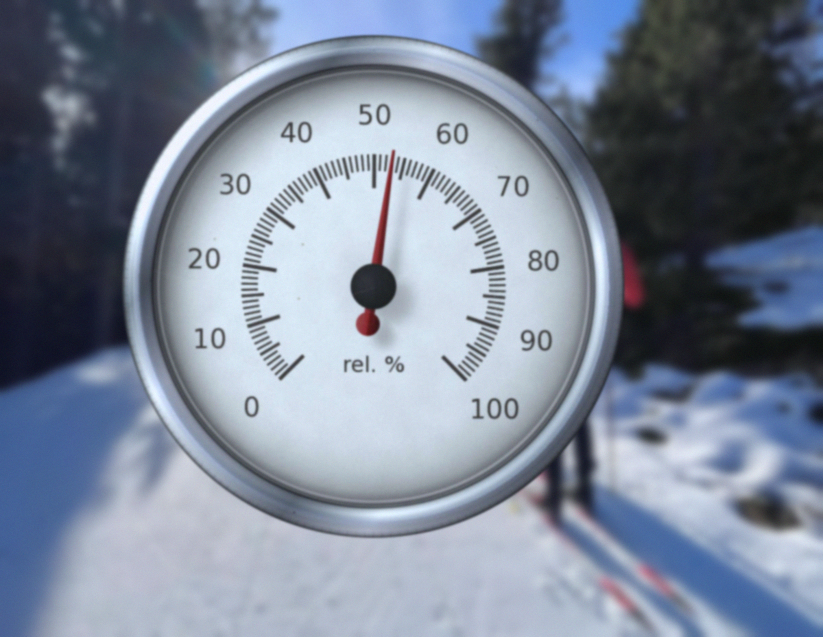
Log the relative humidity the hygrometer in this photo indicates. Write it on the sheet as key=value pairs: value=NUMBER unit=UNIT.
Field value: value=53 unit=%
